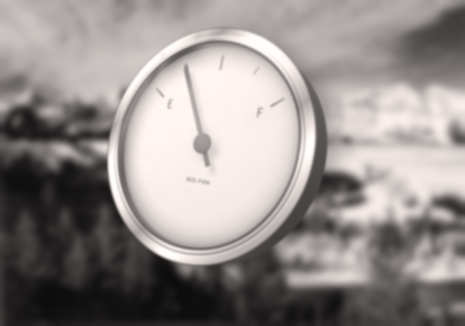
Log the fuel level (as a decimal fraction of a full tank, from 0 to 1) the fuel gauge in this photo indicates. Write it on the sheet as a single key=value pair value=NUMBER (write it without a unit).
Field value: value=0.25
